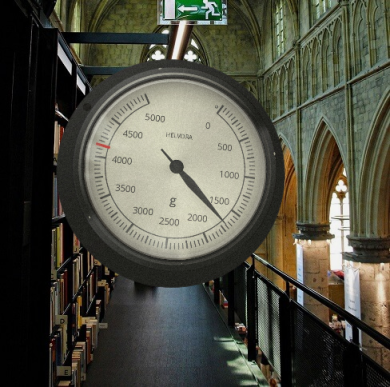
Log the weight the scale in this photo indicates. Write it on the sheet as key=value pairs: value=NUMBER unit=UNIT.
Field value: value=1700 unit=g
